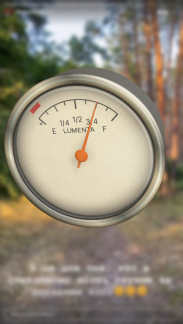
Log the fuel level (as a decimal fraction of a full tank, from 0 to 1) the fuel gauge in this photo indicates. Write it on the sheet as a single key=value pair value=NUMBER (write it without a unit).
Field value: value=0.75
